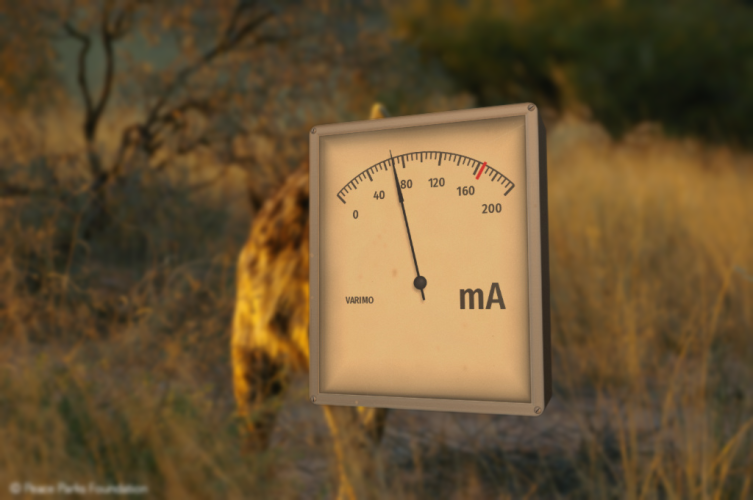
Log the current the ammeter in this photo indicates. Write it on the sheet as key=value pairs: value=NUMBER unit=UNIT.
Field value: value=70 unit=mA
